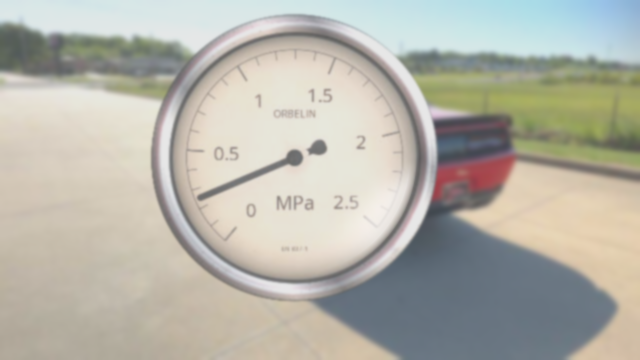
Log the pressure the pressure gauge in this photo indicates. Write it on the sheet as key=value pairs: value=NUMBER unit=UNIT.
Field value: value=0.25 unit=MPa
